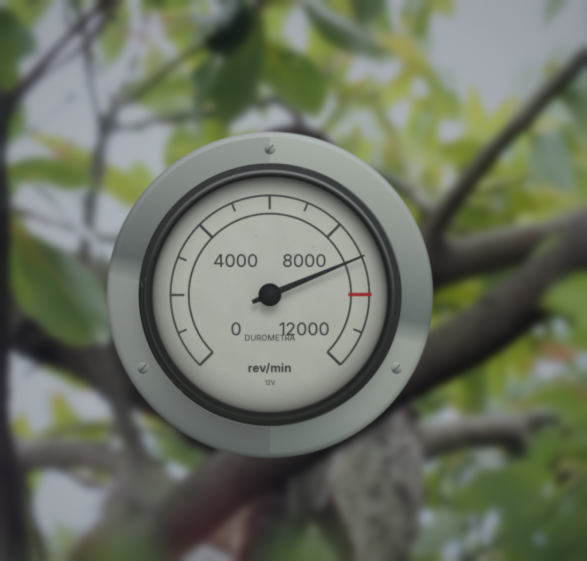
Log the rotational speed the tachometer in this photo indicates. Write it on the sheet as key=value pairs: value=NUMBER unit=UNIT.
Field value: value=9000 unit=rpm
